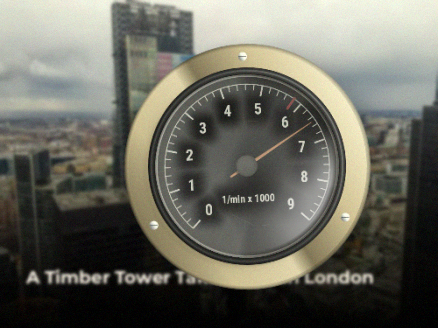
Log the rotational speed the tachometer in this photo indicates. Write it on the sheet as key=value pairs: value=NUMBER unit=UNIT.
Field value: value=6500 unit=rpm
